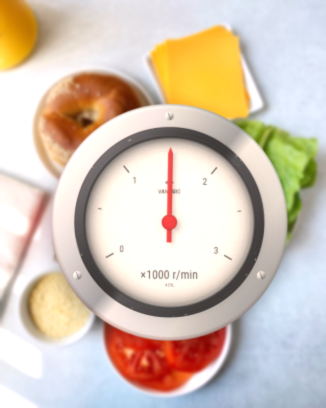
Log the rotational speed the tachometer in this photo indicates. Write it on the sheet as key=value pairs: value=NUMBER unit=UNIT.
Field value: value=1500 unit=rpm
